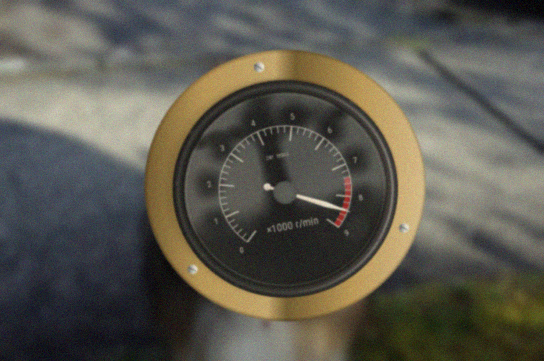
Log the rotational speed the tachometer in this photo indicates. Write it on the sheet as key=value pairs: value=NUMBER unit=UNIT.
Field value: value=8400 unit=rpm
